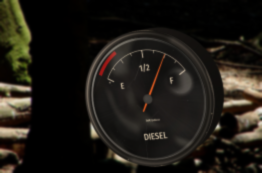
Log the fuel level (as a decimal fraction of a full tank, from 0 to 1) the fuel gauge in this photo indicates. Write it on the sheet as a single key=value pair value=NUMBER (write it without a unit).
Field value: value=0.75
